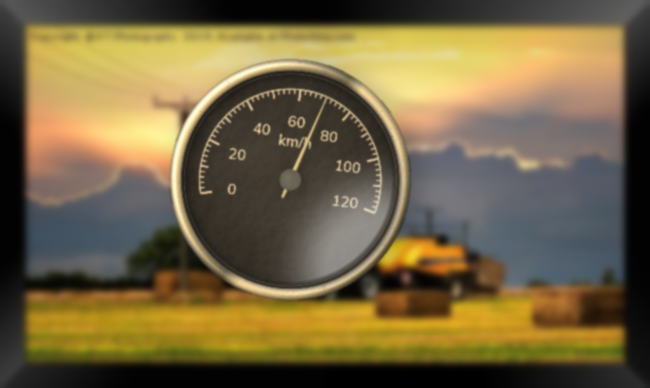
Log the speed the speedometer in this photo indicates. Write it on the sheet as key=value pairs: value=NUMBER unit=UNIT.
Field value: value=70 unit=km/h
